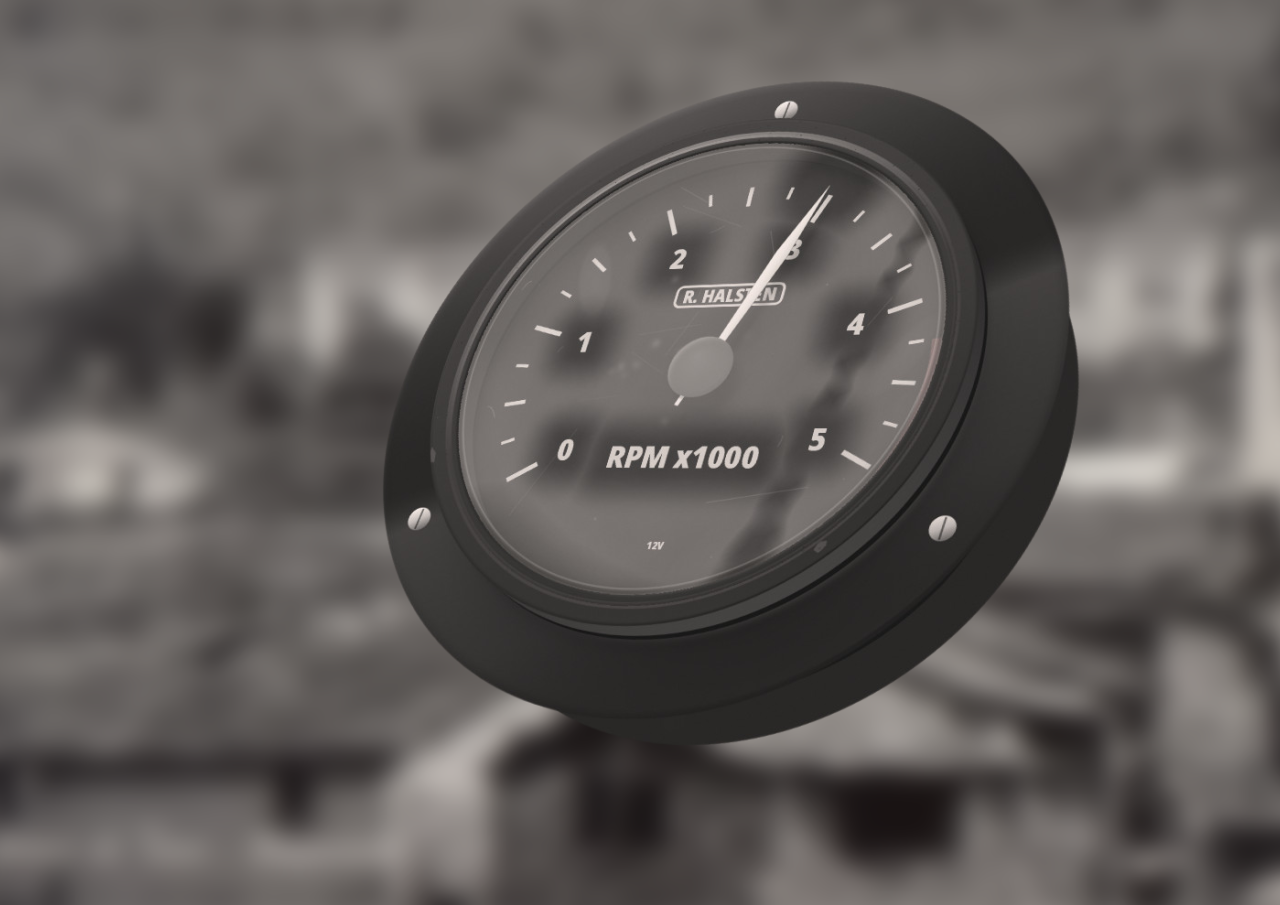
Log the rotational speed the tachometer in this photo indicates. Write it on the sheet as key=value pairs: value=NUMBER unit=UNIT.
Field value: value=3000 unit=rpm
